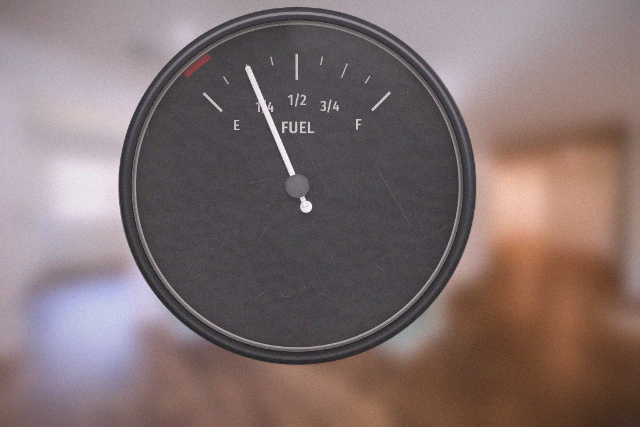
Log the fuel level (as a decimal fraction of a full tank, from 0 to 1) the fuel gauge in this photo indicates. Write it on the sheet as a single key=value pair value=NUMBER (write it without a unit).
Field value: value=0.25
